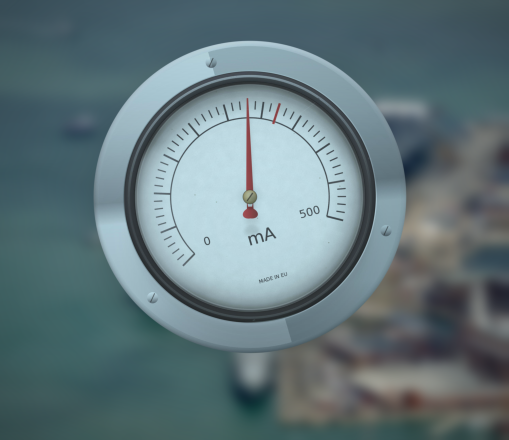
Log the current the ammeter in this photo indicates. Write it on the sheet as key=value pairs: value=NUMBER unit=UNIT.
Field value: value=280 unit=mA
